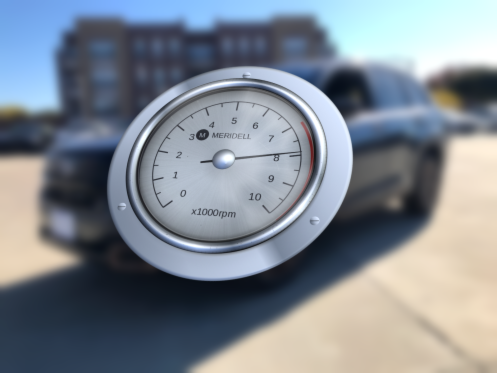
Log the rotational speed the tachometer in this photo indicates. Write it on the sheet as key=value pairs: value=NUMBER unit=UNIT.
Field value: value=8000 unit=rpm
